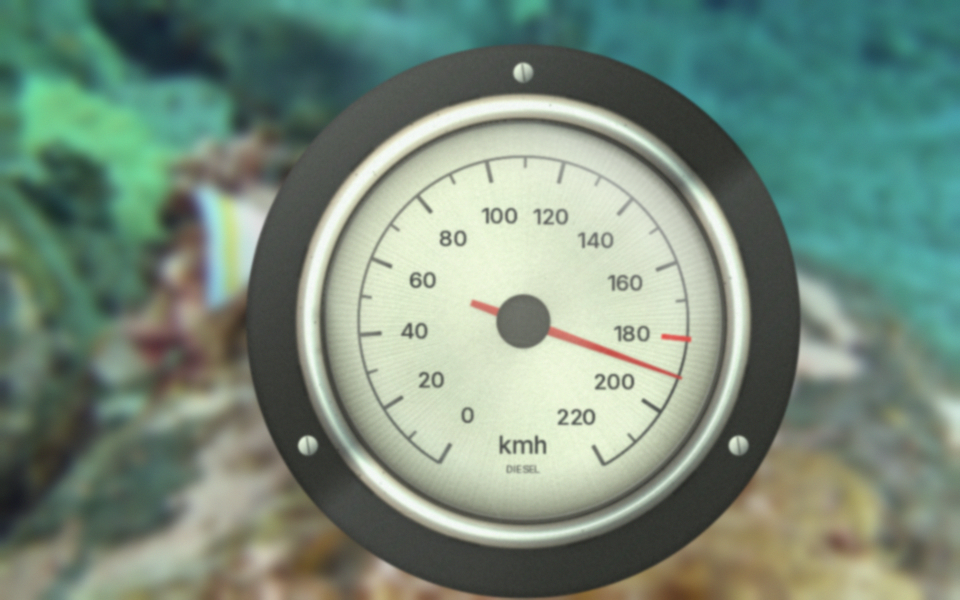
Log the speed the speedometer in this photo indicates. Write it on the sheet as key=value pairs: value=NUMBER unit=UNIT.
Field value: value=190 unit=km/h
